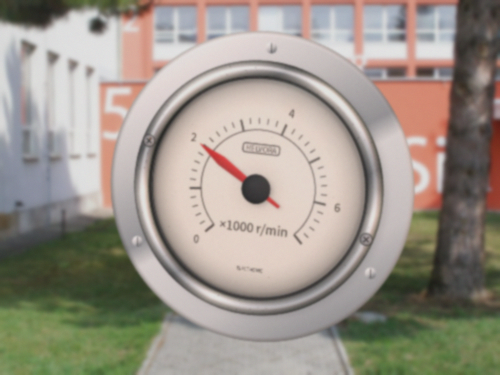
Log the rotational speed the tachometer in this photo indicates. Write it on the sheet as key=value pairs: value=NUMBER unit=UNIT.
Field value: value=2000 unit=rpm
